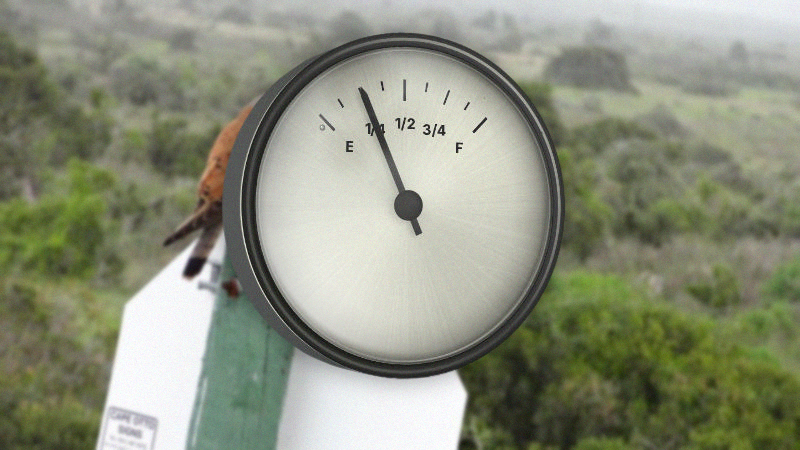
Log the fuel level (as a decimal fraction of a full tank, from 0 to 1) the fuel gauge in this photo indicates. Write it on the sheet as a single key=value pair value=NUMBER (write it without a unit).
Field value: value=0.25
